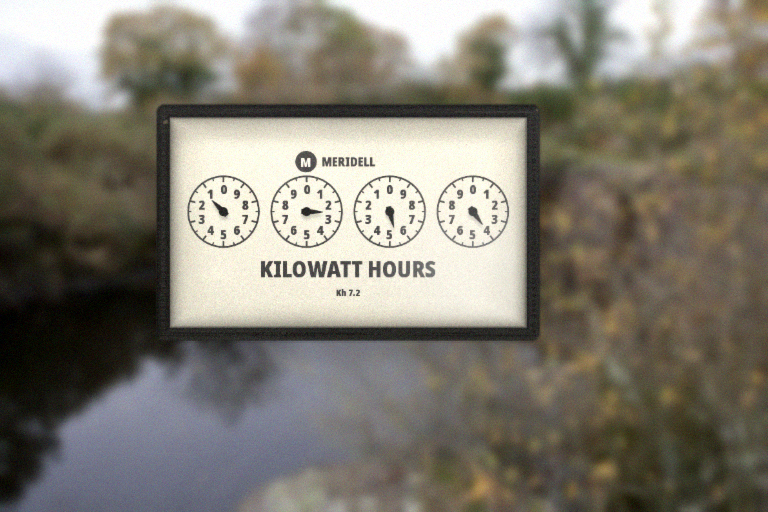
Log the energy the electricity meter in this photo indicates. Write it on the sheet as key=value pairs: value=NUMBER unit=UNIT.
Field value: value=1254 unit=kWh
